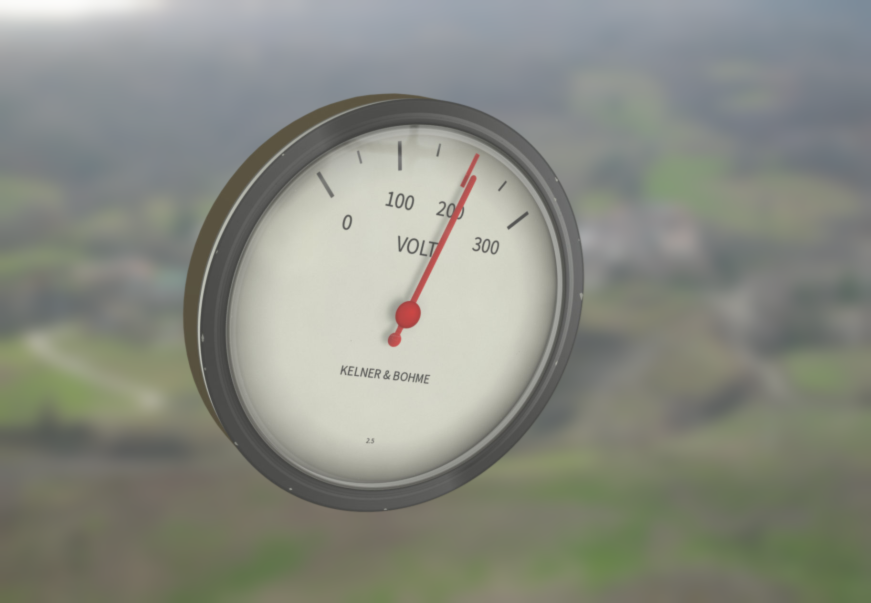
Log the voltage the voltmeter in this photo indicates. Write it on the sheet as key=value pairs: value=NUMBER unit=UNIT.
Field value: value=200 unit=V
